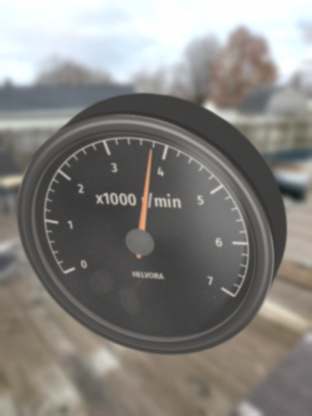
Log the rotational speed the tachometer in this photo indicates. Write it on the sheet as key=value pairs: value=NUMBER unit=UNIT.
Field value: value=3800 unit=rpm
